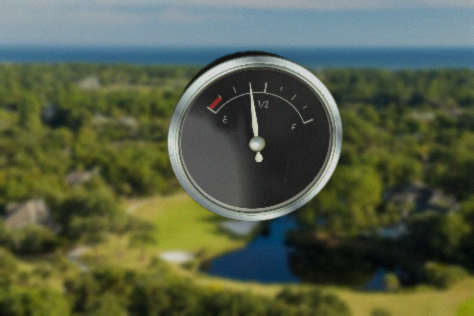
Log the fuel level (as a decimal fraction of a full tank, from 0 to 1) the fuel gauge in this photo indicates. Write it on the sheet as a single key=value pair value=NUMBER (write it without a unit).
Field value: value=0.375
